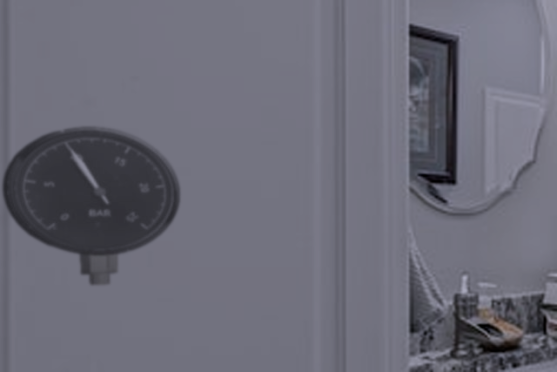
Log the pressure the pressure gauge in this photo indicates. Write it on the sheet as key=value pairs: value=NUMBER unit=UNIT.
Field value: value=10 unit=bar
